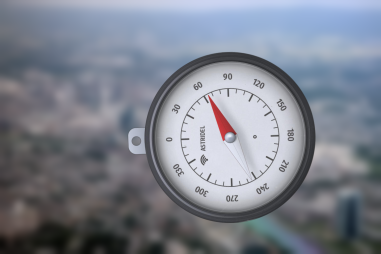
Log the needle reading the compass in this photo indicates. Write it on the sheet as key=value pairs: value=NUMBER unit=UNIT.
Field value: value=65 unit=°
